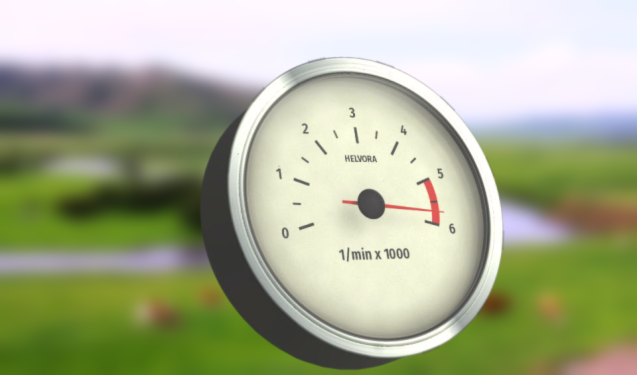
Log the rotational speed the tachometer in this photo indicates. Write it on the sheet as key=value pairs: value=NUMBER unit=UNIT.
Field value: value=5750 unit=rpm
